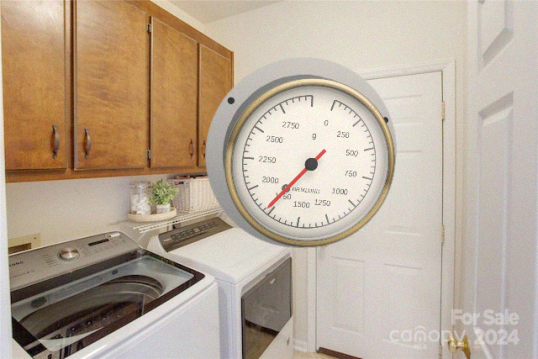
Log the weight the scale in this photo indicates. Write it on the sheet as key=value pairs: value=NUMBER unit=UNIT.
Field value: value=1800 unit=g
